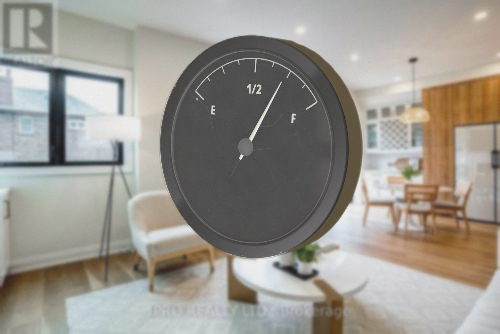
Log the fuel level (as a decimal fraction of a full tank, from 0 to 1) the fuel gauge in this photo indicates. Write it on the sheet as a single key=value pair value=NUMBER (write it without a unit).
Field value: value=0.75
